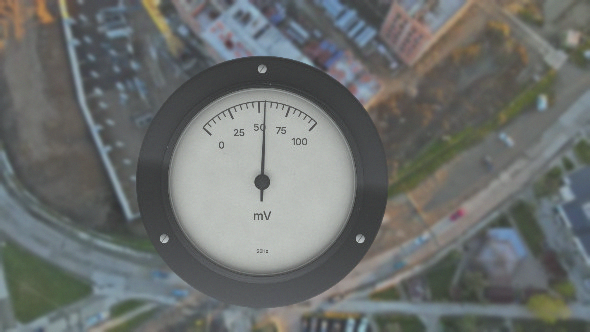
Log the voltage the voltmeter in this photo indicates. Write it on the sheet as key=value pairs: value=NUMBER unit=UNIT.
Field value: value=55 unit=mV
